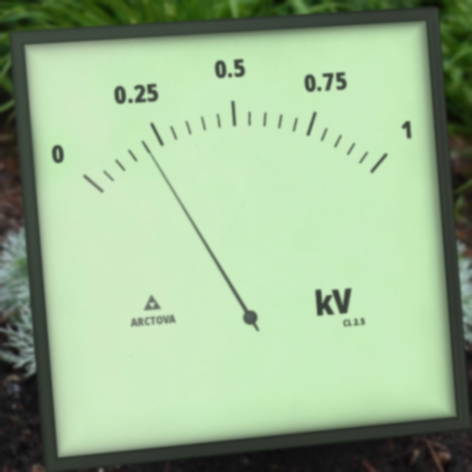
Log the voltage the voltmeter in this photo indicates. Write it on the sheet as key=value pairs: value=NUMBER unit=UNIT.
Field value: value=0.2 unit=kV
